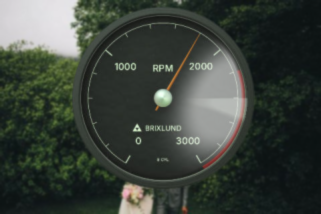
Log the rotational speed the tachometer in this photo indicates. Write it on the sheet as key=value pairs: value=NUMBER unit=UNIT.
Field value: value=1800 unit=rpm
